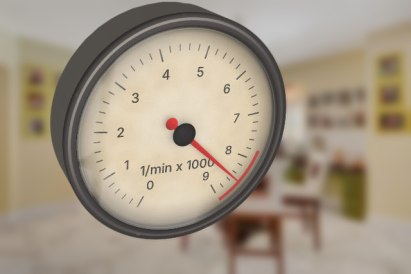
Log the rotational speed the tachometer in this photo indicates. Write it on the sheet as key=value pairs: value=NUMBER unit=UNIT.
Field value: value=8500 unit=rpm
